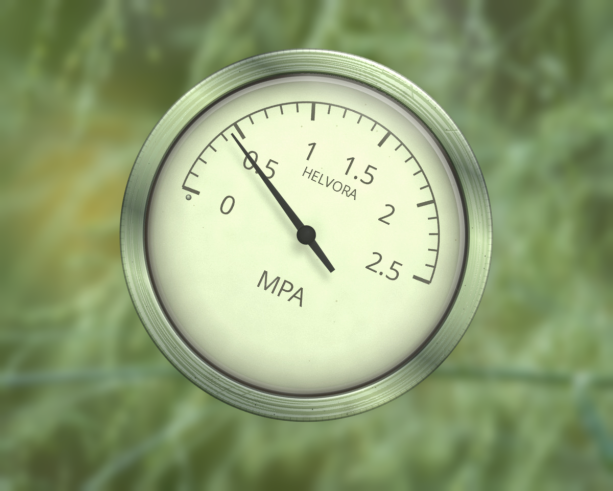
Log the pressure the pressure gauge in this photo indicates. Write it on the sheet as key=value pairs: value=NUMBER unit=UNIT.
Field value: value=0.45 unit=MPa
